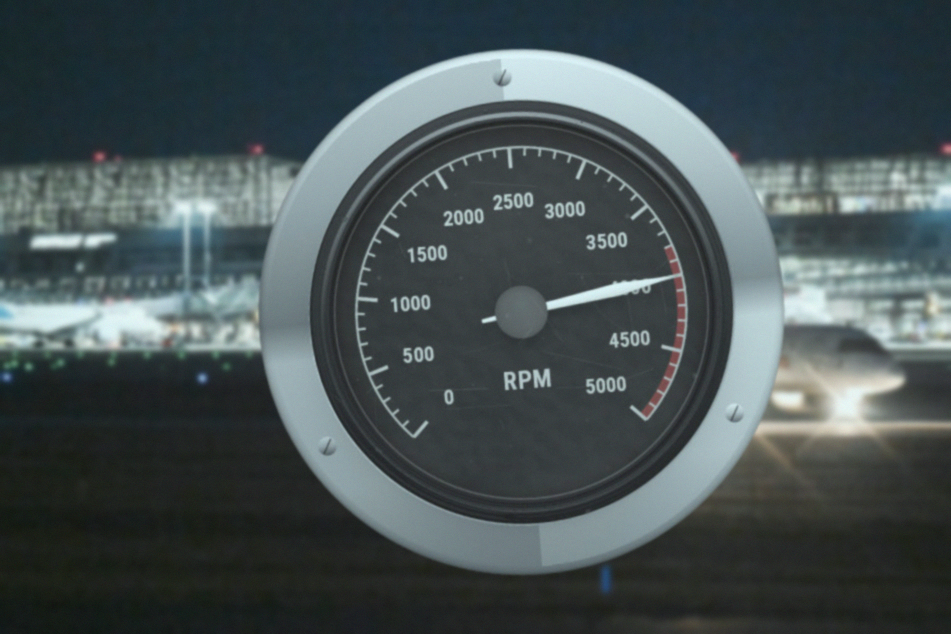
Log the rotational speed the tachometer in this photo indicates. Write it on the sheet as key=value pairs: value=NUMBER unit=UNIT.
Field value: value=4000 unit=rpm
